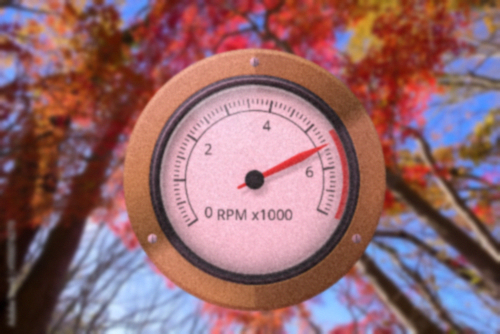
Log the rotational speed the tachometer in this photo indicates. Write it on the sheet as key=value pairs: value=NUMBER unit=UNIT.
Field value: value=5500 unit=rpm
